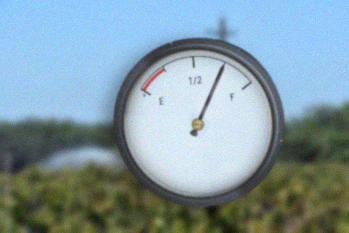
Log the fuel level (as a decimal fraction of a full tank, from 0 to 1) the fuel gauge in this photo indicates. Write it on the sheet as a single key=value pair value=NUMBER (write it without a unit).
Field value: value=0.75
